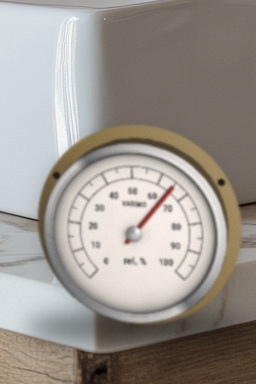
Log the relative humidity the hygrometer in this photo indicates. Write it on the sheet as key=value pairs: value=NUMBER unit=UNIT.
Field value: value=65 unit=%
